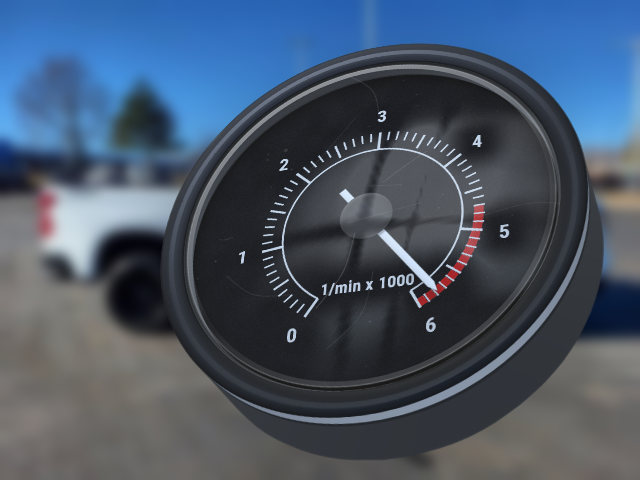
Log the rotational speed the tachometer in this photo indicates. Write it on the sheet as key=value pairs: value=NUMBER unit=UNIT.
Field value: value=5800 unit=rpm
